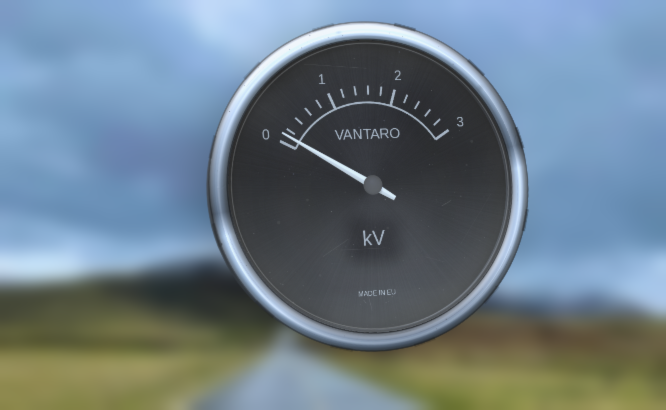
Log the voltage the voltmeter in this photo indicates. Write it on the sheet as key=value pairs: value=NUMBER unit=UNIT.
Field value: value=0.1 unit=kV
